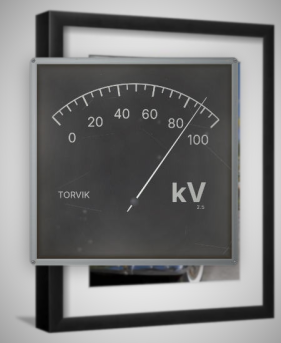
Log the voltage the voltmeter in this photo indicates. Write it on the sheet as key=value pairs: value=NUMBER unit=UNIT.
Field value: value=87.5 unit=kV
